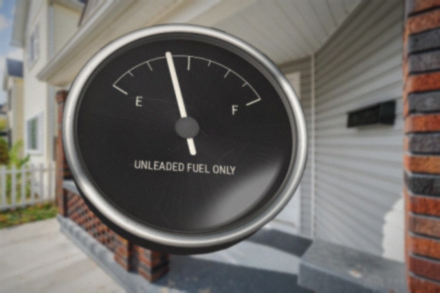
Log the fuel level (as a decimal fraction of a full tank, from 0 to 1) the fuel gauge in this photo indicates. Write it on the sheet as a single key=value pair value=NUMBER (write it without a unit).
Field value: value=0.375
